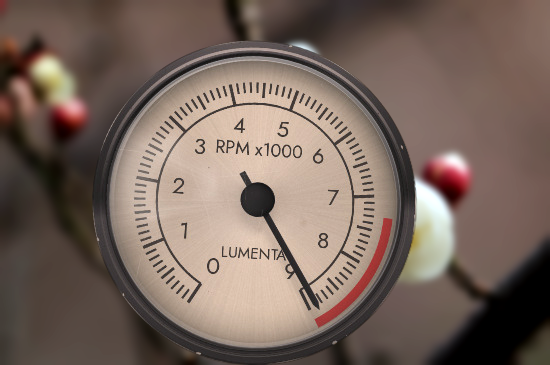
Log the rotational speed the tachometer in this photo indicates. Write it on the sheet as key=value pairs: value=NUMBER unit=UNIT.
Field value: value=8900 unit=rpm
